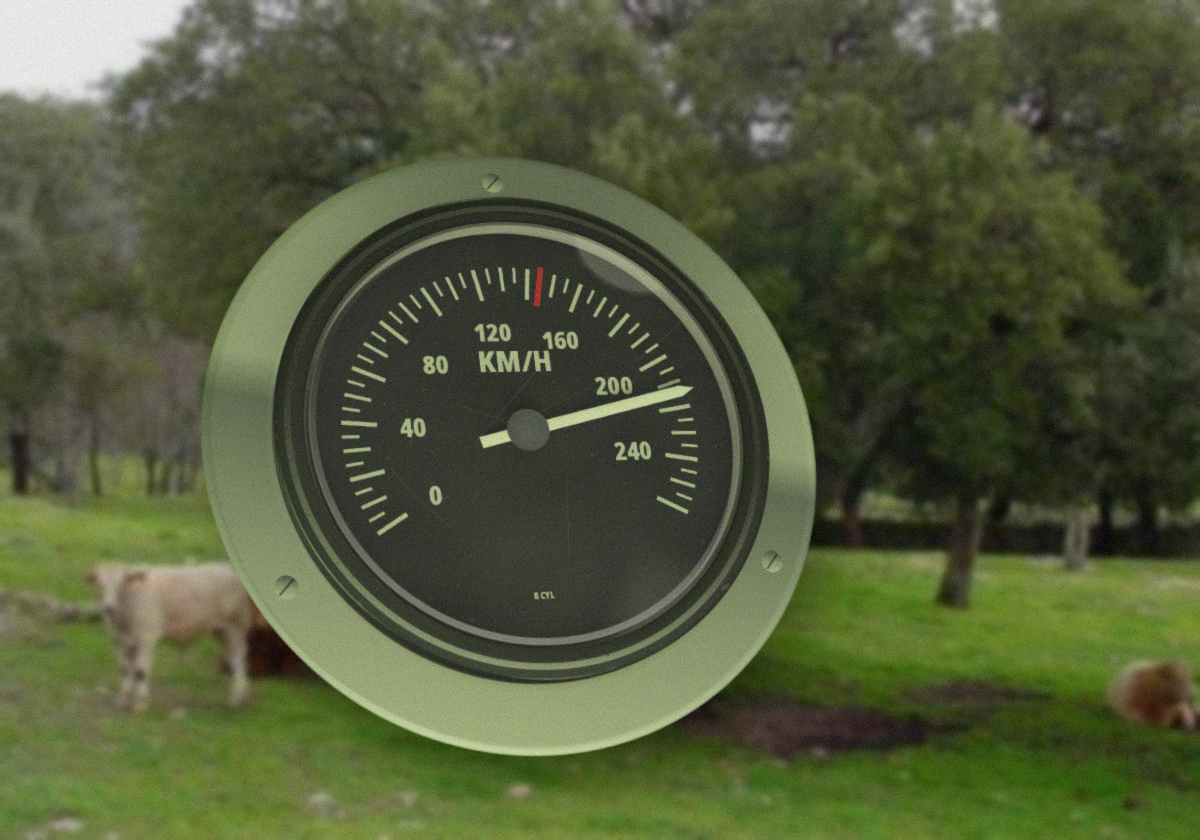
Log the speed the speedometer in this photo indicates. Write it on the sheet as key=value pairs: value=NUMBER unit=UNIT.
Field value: value=215 unit=km/h
